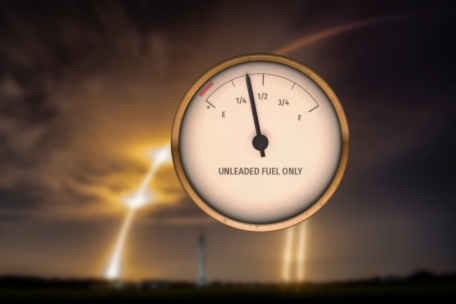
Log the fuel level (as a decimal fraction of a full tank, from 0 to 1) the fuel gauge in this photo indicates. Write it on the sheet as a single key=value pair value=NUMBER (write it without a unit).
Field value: value=0.375
